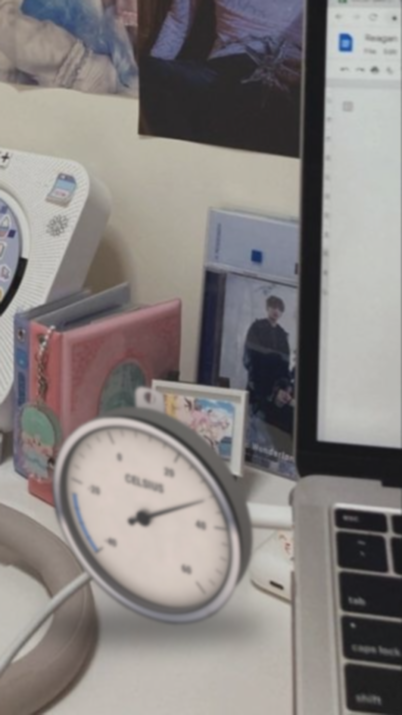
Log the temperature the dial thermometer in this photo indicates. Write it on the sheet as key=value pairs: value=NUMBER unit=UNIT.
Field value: value=32 unit=°C
